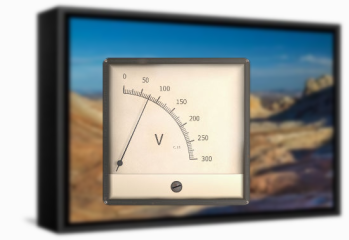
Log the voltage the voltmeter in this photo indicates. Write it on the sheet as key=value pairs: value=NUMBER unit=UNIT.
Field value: value=75 unit=V
